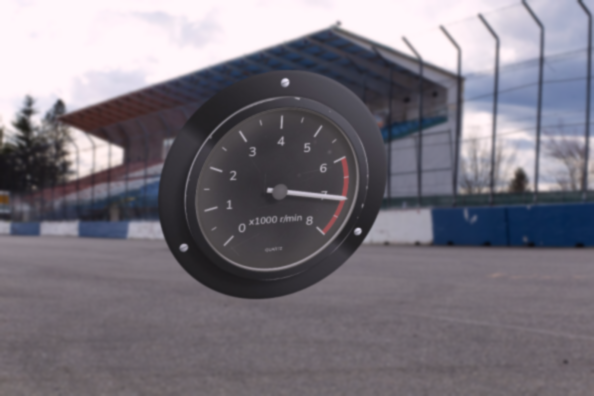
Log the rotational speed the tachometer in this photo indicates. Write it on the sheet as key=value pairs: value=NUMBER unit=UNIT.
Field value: value=7000 unit=rpm
